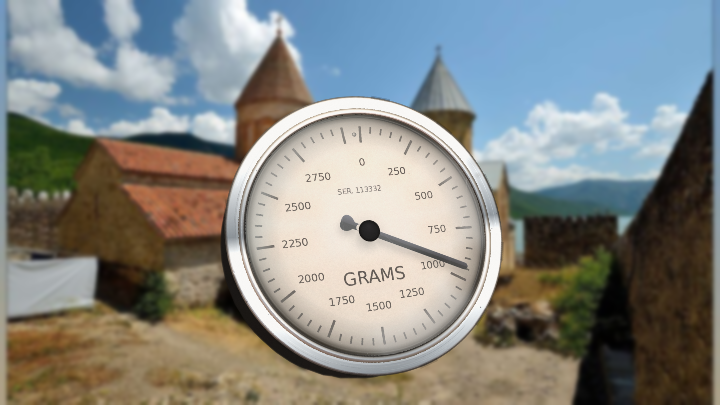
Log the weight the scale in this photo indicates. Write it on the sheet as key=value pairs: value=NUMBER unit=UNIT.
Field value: value=950 unit=g
